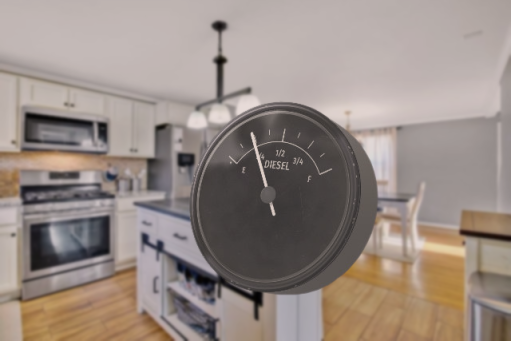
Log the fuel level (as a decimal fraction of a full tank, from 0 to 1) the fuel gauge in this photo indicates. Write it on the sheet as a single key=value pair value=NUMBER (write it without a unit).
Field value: value=0.25
